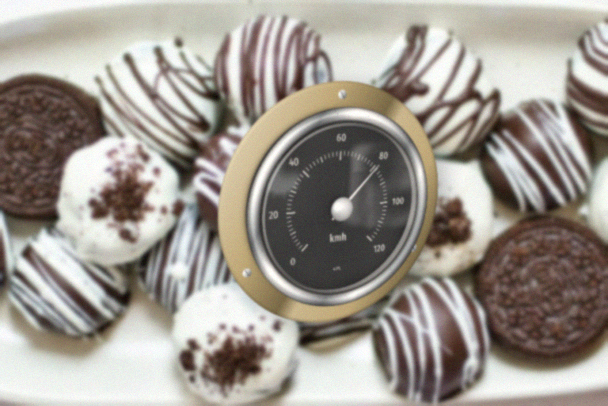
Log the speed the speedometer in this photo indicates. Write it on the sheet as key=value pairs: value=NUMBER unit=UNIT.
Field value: value=80 unit=km/h
